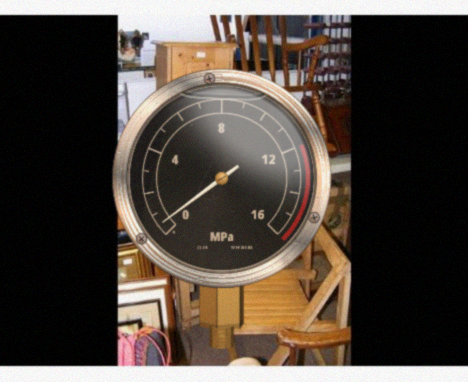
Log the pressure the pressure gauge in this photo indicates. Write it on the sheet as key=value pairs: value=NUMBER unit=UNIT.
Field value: value=0.5 unit=MPa
